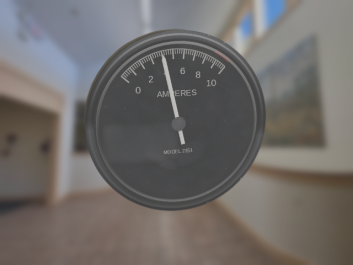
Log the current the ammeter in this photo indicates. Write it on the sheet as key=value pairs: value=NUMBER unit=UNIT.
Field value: value=4 unit=A
